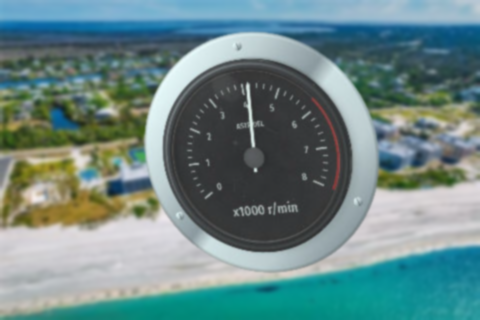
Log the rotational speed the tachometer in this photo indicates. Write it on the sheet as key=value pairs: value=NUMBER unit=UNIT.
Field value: value=4200 unit=rpm
